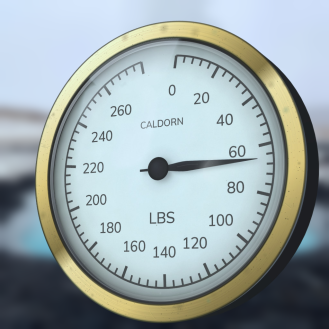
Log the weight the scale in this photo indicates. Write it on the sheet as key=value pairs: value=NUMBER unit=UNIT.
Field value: value=66 unit=lb
